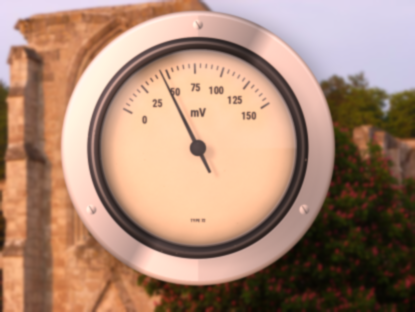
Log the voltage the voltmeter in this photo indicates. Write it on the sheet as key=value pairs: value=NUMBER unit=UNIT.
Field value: value=45 unit=mV
